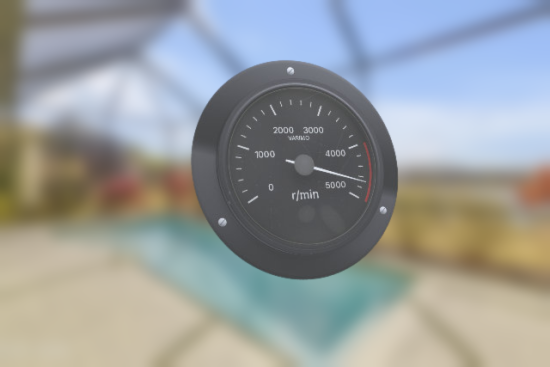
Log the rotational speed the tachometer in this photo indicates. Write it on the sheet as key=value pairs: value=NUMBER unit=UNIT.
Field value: value=4700 unit=rpm
